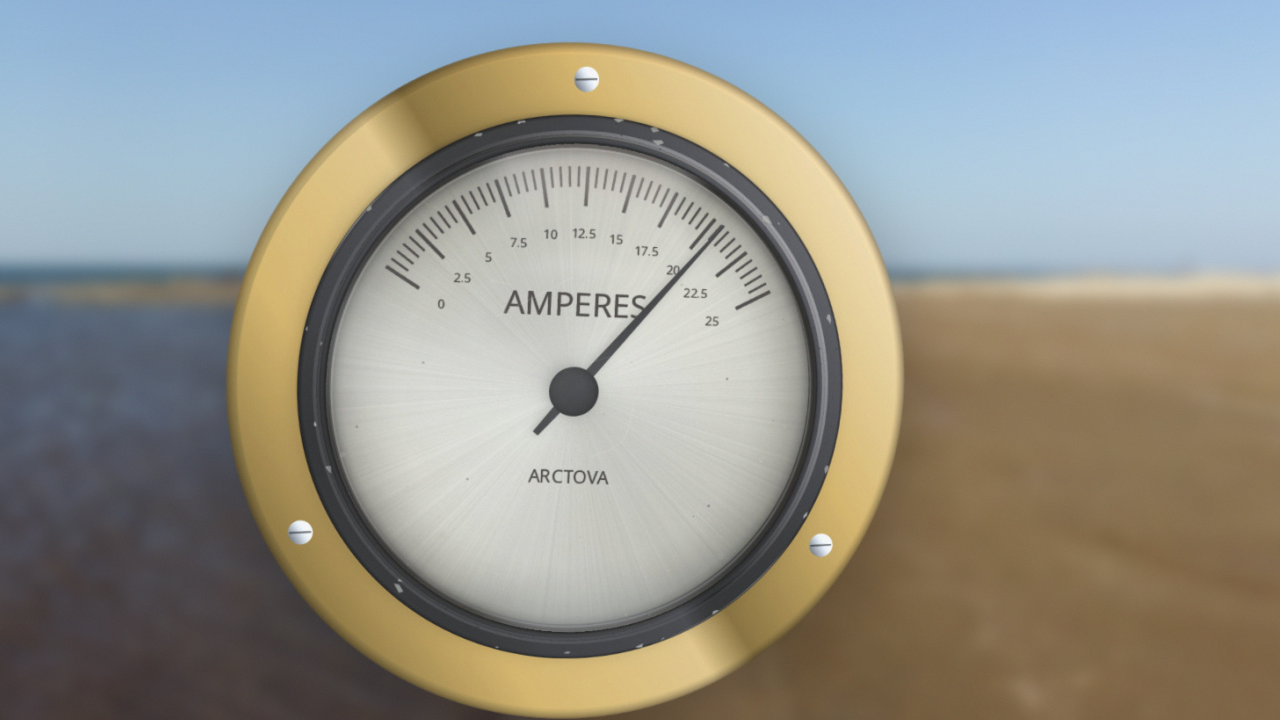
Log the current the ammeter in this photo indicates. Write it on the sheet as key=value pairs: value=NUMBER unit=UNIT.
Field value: value=20.5 unit=A
